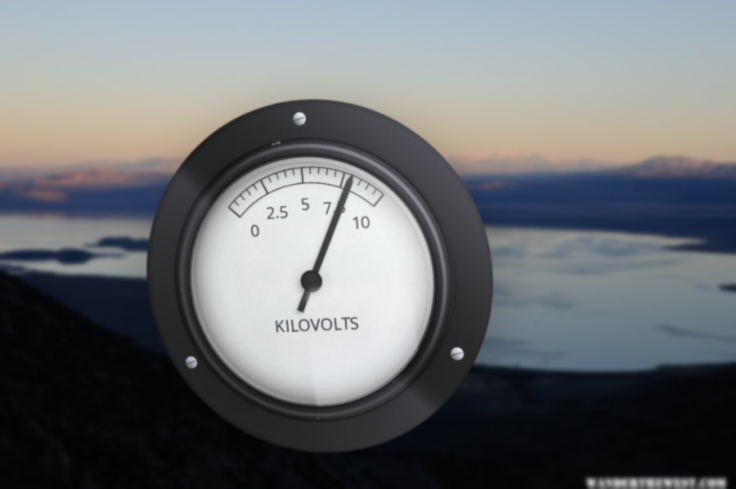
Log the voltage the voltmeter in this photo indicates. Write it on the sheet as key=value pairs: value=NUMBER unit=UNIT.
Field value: value=8 unit=kV
